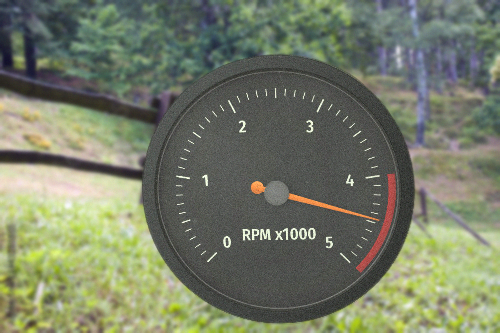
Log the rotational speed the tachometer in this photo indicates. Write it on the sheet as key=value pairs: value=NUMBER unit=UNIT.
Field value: value=4450 unit=rpm
